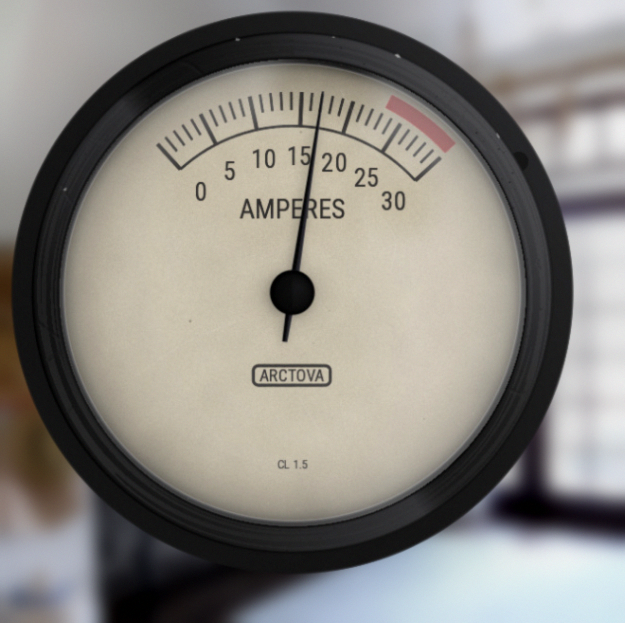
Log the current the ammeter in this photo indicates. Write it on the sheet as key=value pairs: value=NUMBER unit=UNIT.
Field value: value=17 unit=A
